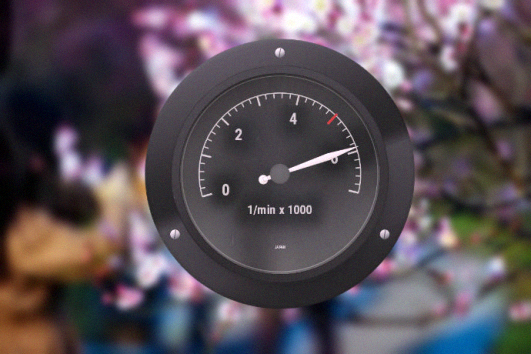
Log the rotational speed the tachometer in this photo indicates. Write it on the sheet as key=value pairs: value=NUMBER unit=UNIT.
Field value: value=5900 unit=rpm
